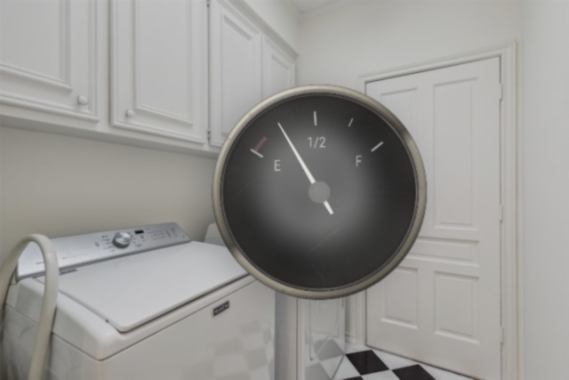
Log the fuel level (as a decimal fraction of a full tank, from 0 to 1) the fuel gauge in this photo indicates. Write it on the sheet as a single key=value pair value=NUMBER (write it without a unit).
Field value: value=0.25
